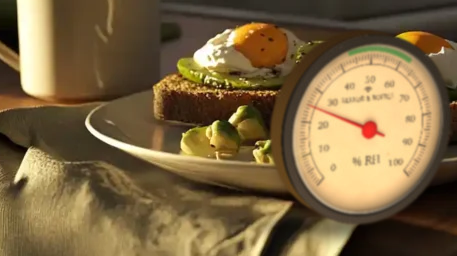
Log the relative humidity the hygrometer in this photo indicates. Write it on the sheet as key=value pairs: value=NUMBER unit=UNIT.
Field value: value=25 unit=%
